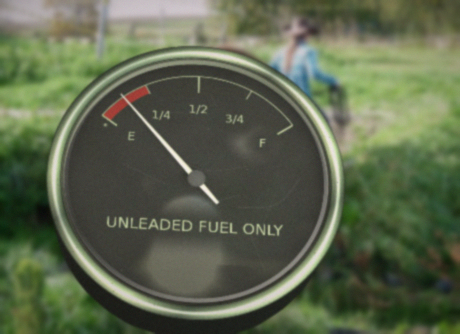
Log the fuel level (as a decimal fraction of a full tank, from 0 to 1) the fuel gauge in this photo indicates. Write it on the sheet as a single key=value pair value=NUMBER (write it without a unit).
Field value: value=0.125
